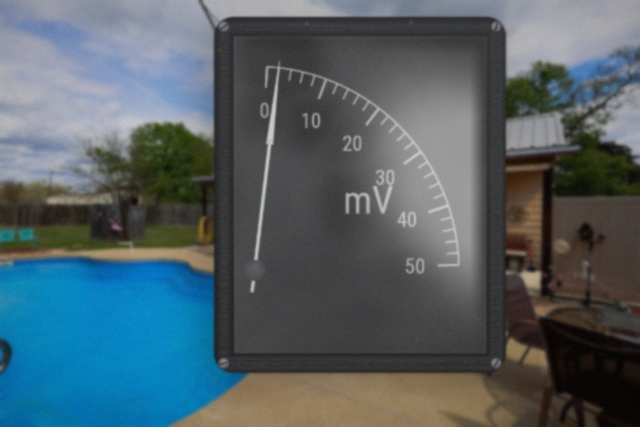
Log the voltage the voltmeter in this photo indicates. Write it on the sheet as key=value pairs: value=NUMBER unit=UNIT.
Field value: value=2 unit=mV
